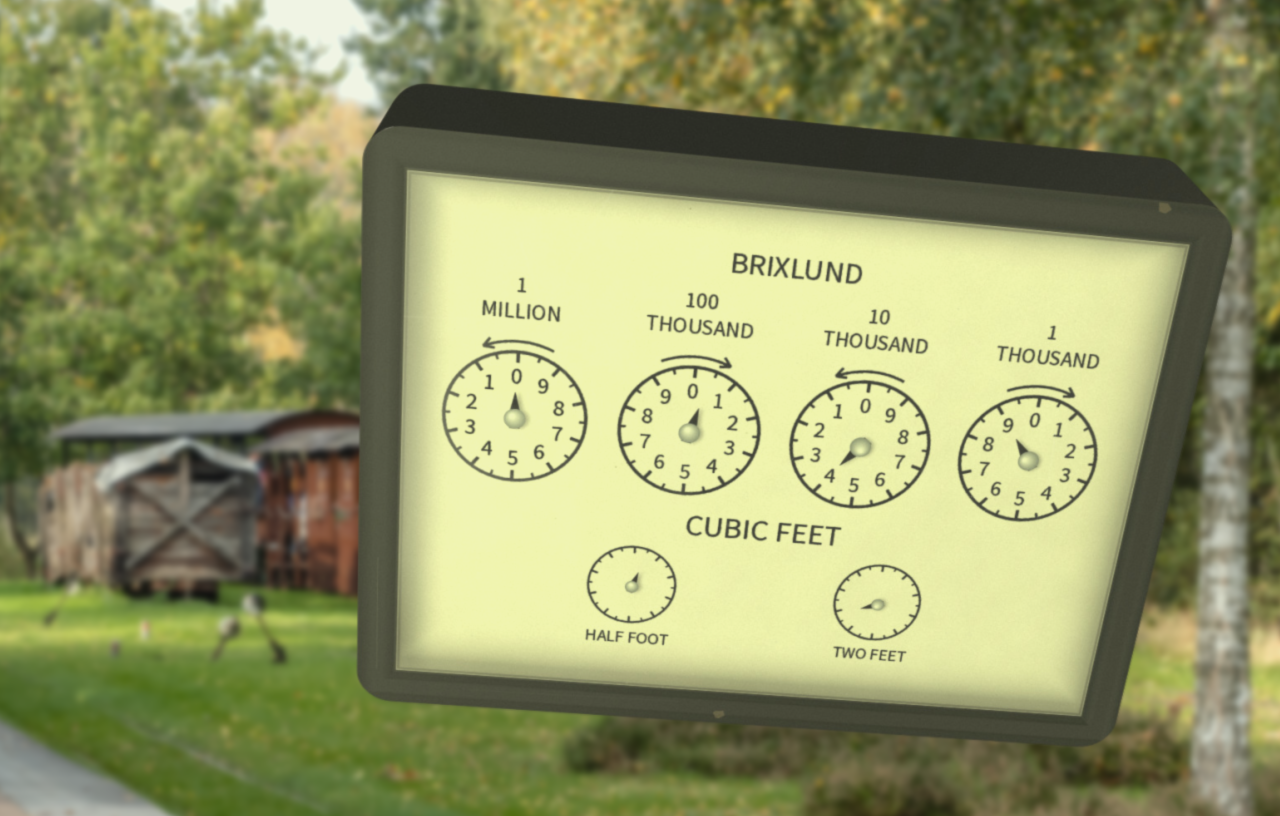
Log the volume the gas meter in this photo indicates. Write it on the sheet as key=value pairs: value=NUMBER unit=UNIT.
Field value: value=3900 unit=ft³
